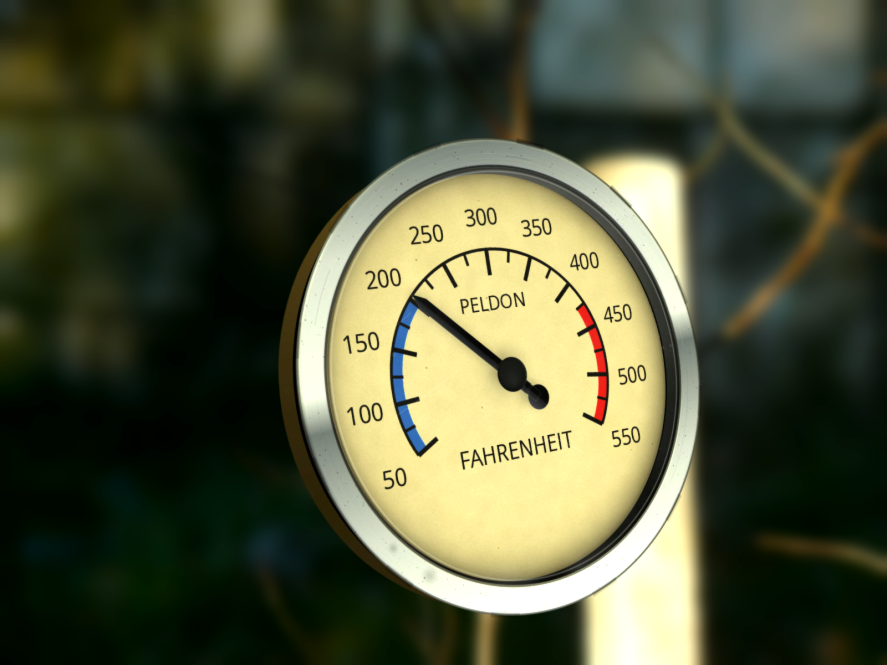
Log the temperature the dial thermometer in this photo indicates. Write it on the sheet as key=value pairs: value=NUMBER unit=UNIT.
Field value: value=200 unit=°F
